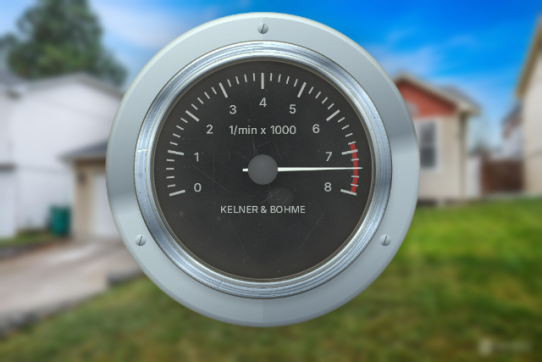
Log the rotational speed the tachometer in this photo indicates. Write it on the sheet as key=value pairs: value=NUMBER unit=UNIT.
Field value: value=7400 unit=rpm
